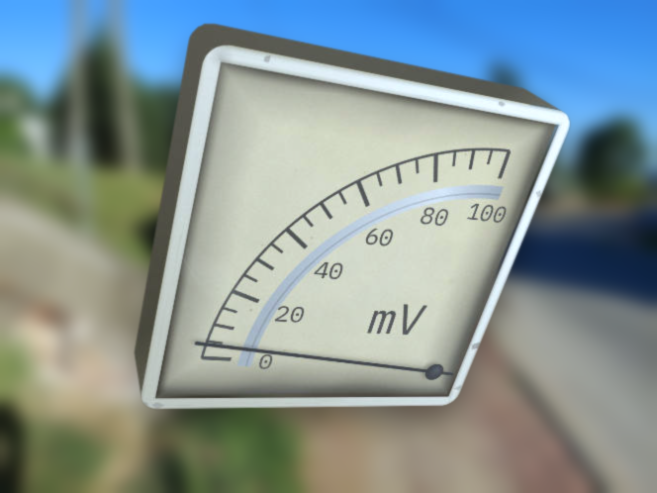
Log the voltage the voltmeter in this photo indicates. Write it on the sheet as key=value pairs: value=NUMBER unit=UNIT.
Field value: value=5 unit=mV
